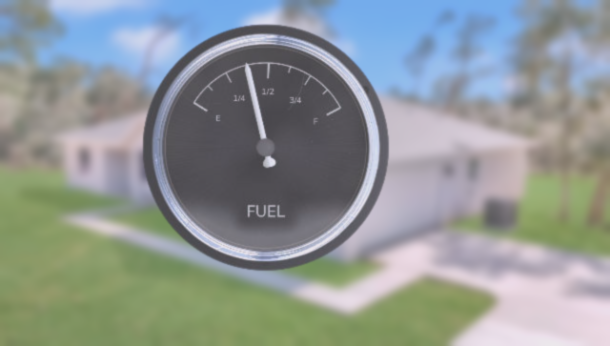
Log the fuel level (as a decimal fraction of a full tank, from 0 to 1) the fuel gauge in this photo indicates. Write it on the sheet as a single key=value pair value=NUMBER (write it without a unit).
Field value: value=0.375
